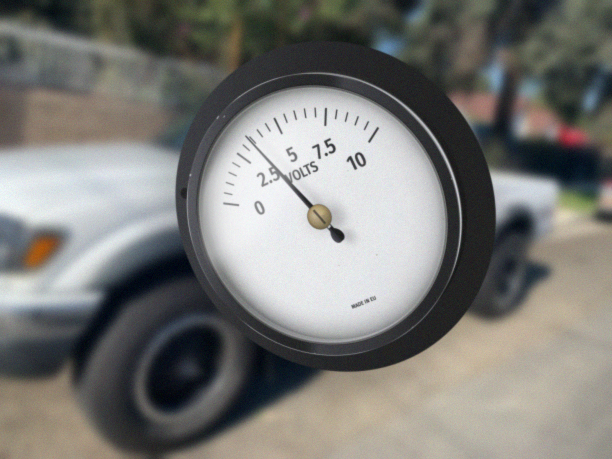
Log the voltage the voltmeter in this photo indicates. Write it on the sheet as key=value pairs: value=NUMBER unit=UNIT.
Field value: value=3.5 unit=V
